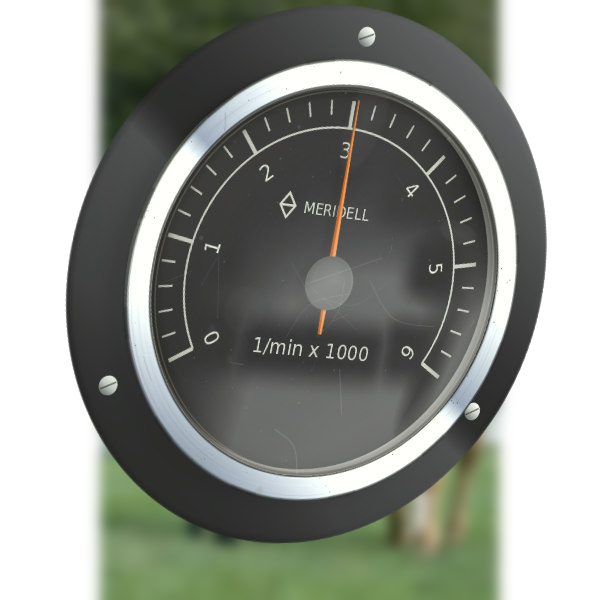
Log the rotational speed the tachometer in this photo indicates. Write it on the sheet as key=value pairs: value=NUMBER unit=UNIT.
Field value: value=3000 unit=rpm
